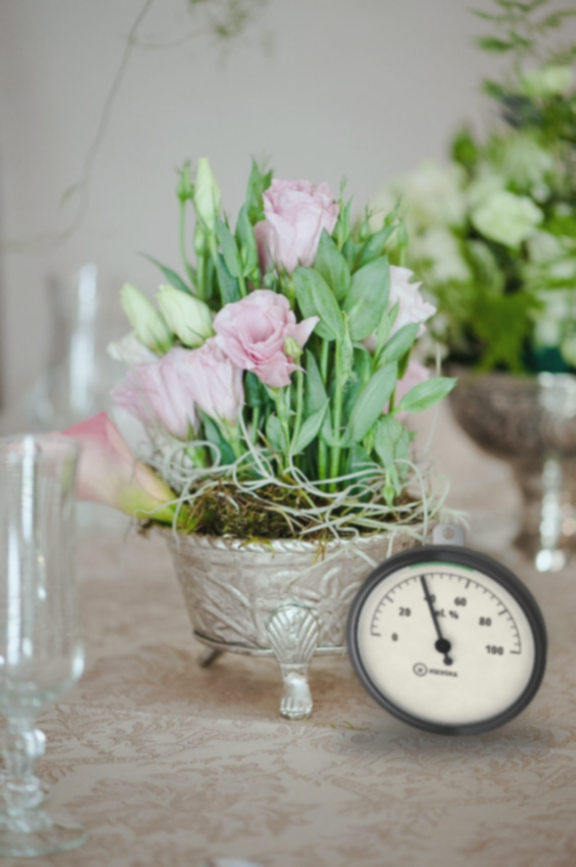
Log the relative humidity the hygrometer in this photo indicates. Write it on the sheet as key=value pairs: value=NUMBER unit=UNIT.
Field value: value=40 unit=%
